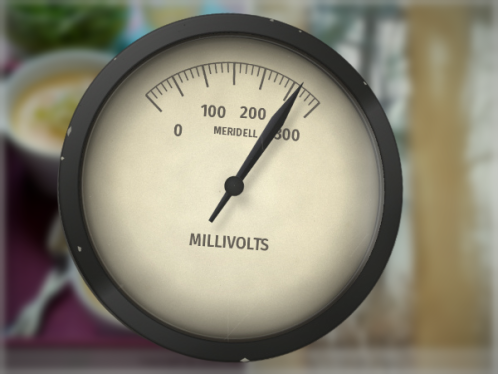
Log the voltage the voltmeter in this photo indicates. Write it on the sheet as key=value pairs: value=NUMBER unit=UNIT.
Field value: value=260 unit=mV
